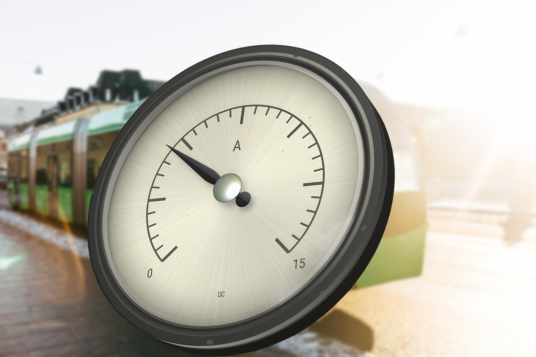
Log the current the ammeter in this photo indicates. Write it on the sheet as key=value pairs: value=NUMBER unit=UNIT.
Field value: value=4.5 unit=A
